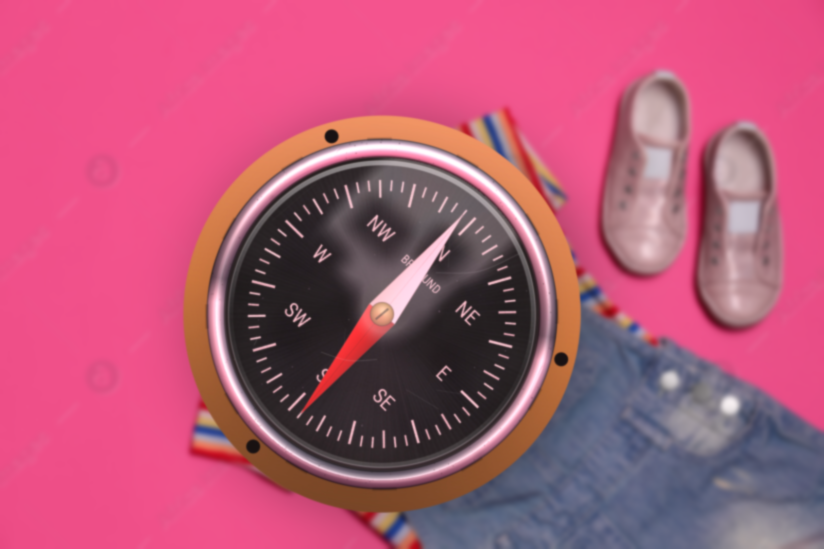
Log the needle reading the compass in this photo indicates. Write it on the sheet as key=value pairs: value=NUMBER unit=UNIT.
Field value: value=175 unit=°
